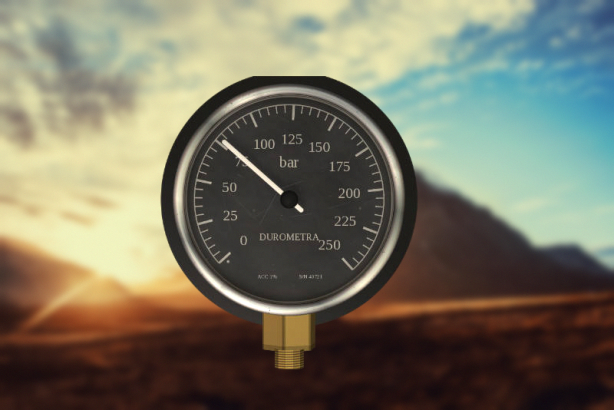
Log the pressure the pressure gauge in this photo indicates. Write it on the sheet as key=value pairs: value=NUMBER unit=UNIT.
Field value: value=77.5 unit=bar
